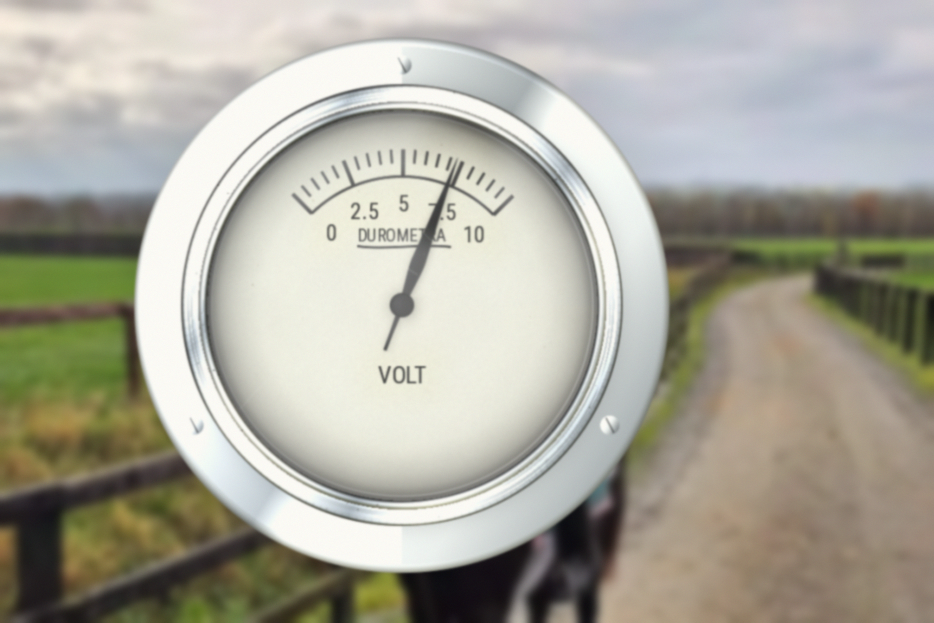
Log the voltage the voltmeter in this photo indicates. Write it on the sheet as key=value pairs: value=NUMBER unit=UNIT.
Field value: value=7.25 unit=V
